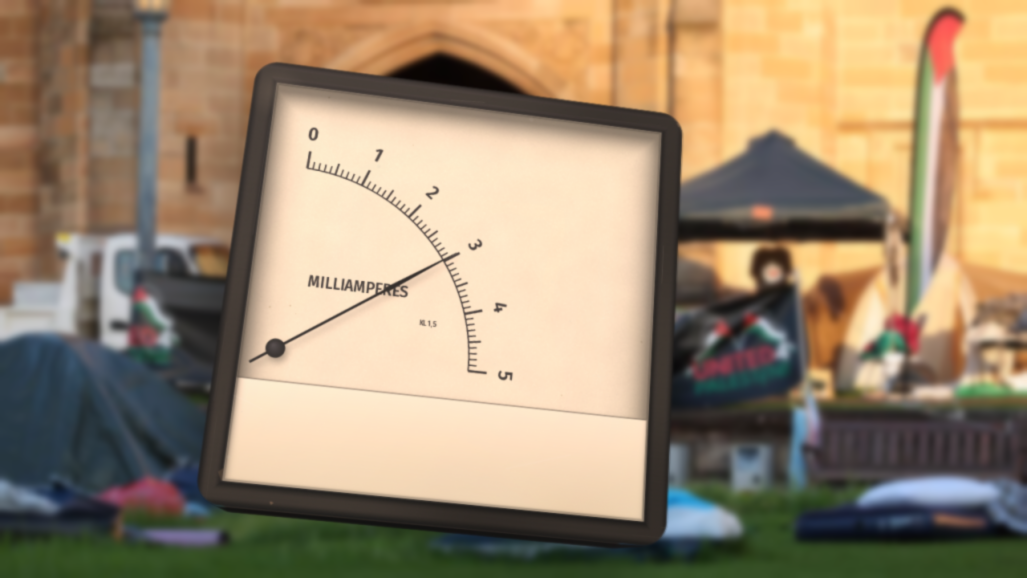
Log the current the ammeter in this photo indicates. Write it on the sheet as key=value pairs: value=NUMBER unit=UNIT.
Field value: value=3 unit=mA
